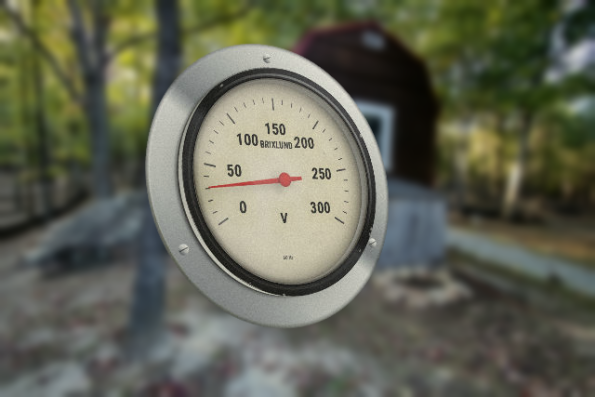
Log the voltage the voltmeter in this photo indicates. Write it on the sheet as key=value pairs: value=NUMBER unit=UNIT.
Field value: value=30 unit=V
